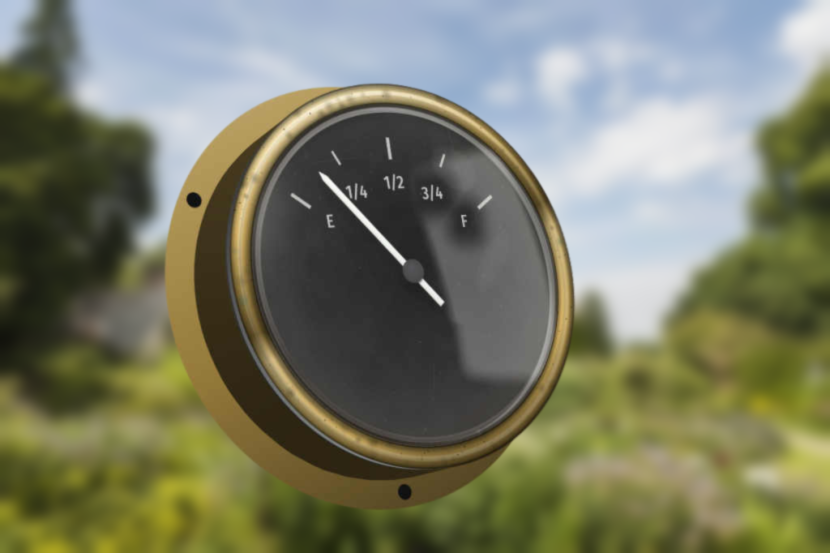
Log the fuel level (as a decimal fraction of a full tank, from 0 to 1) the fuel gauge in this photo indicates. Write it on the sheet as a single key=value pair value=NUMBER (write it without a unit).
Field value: value=0.125
